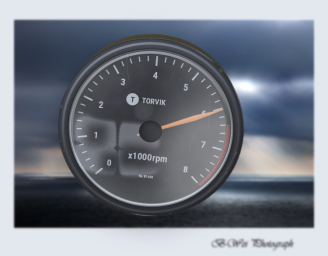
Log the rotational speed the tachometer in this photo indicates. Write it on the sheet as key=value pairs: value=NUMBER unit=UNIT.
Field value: value=6000 unit=rpm
